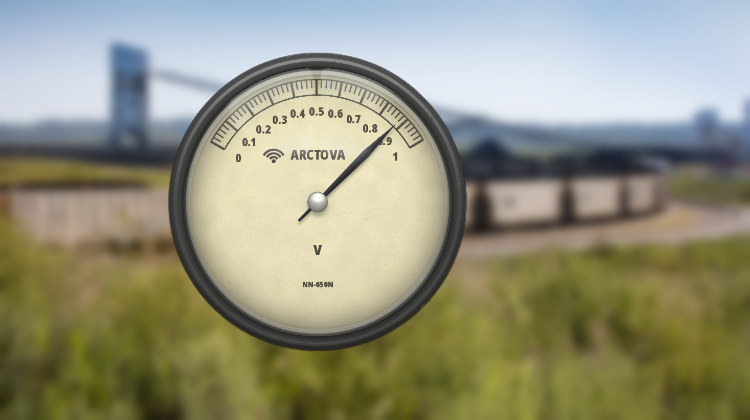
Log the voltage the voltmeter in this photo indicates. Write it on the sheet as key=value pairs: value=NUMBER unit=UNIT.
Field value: value=0.88 unit=V
